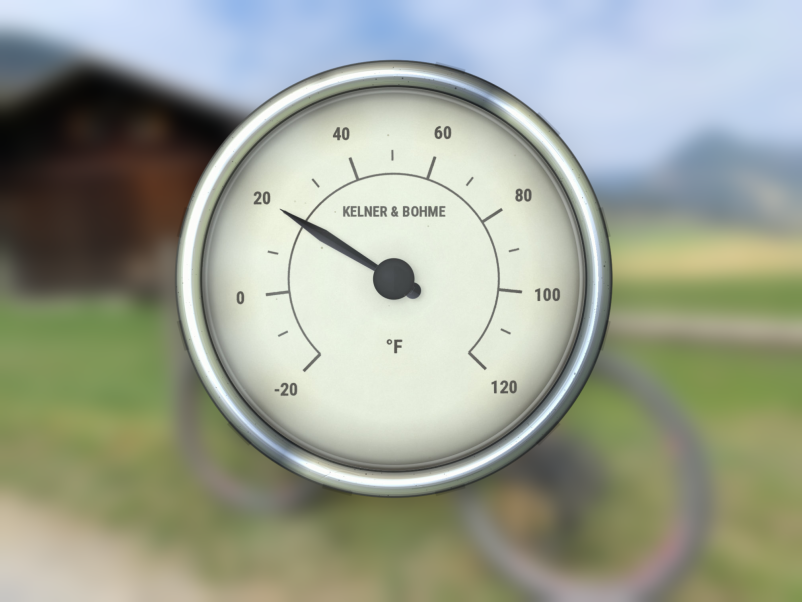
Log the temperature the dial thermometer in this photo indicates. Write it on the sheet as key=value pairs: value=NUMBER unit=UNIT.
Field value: value=20 unit=°F
